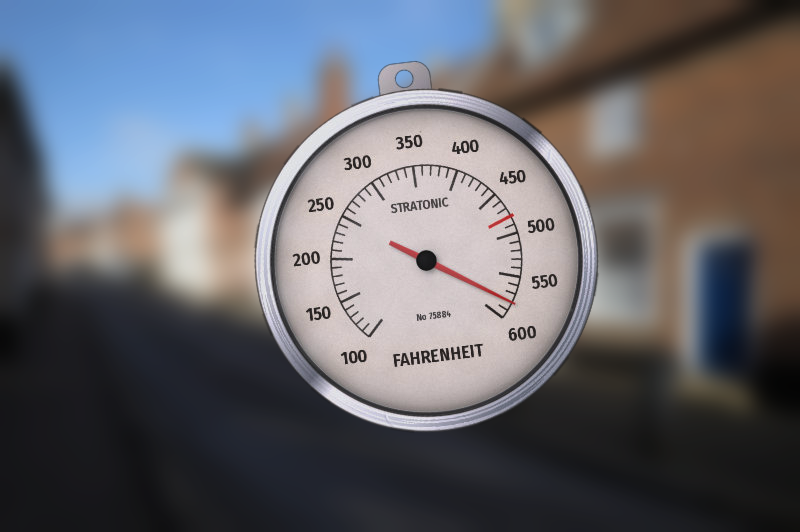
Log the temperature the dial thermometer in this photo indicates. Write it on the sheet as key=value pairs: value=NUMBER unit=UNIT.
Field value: value=580 unit=°F
